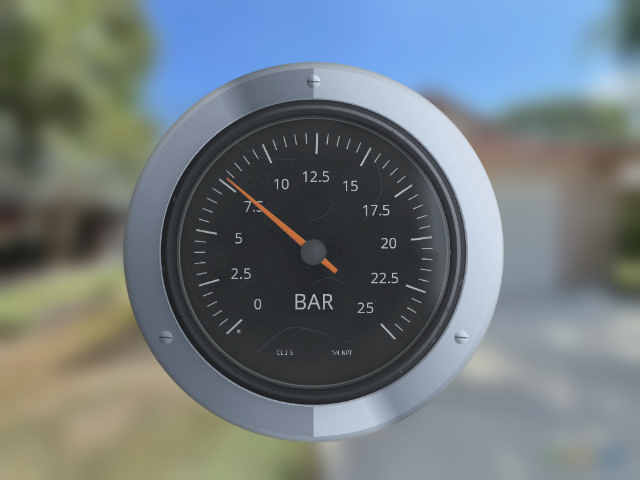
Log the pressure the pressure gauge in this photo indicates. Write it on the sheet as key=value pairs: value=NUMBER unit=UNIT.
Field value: value=7.75 unit=bar
